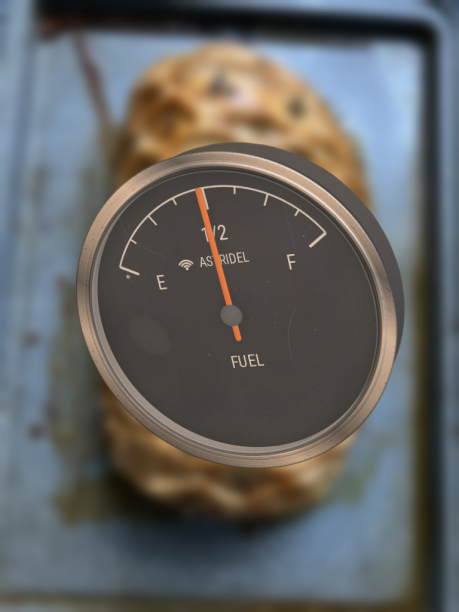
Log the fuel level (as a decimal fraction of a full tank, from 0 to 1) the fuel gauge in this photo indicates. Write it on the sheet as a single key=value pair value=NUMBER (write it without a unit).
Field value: value=0.5
